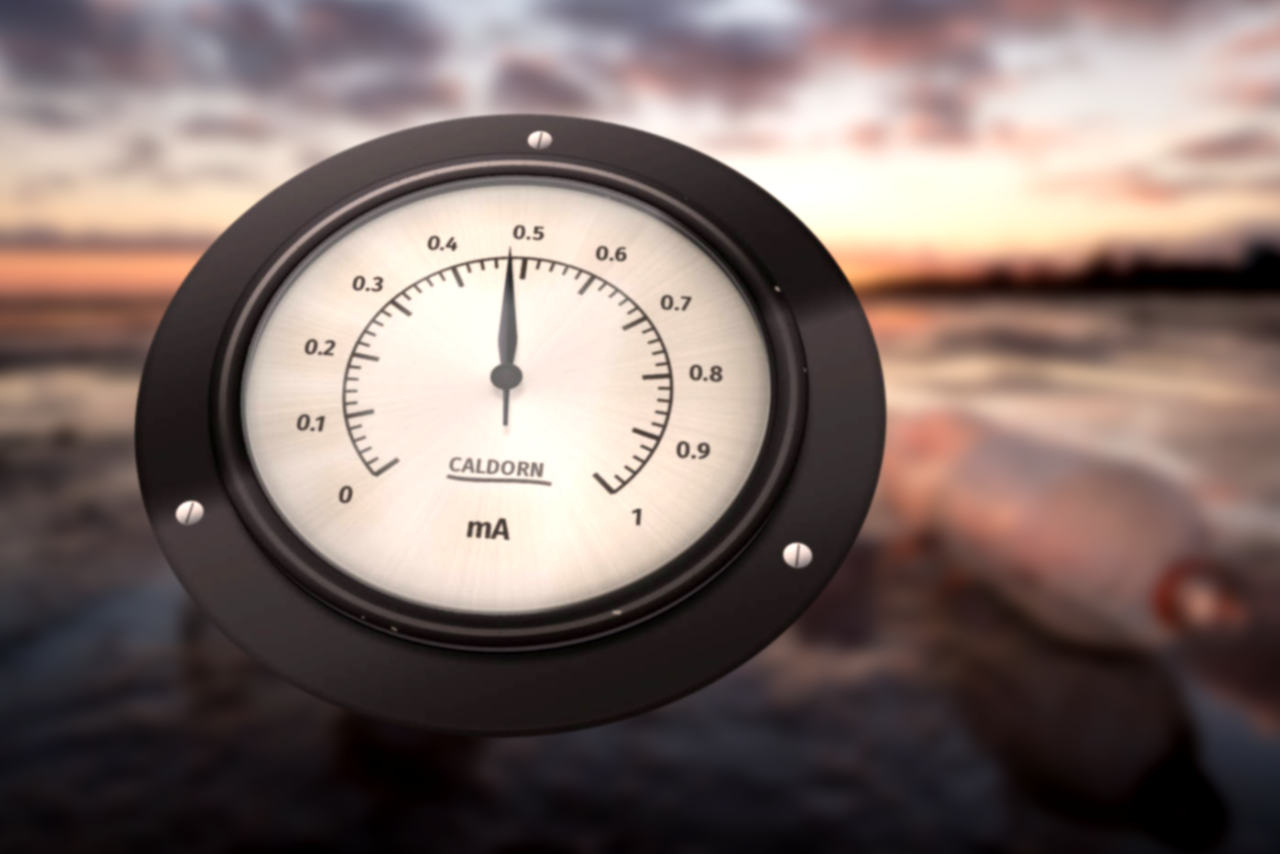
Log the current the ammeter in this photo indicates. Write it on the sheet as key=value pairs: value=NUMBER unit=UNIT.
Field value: value=0.48 unit=mA
